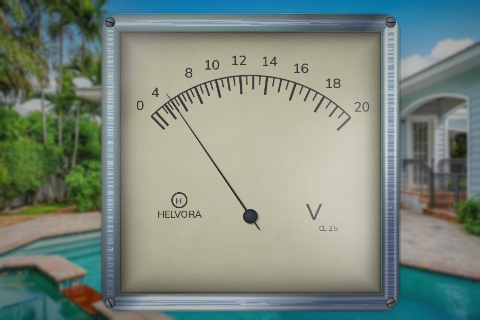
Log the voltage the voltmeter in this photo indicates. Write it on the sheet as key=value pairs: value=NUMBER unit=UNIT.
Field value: value=5 unit=V
